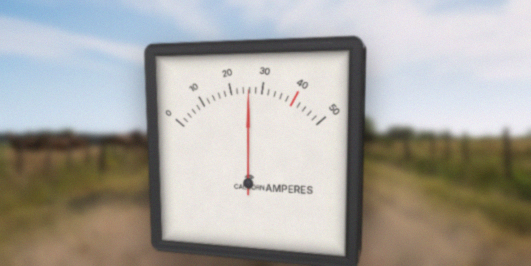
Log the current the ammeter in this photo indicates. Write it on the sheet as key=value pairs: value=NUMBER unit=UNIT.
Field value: value=26 unit=A
